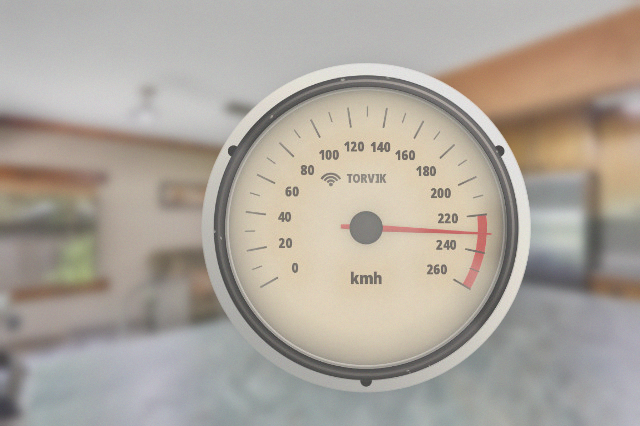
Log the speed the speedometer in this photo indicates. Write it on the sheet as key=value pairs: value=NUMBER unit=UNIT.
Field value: value=230 unit=km/h
